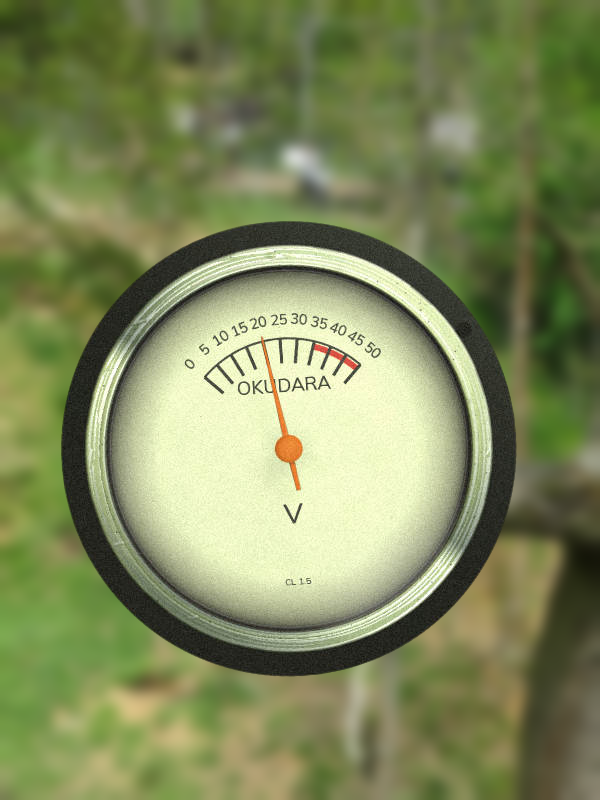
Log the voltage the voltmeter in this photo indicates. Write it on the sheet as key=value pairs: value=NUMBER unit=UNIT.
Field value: value=20 unit=V
